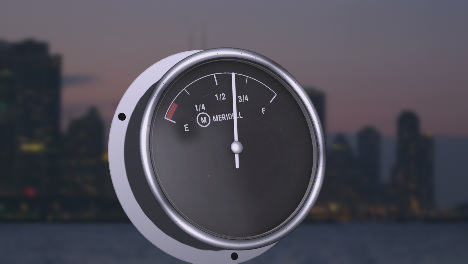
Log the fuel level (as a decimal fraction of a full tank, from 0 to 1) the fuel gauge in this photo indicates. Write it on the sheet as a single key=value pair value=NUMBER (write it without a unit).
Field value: value=0.625
